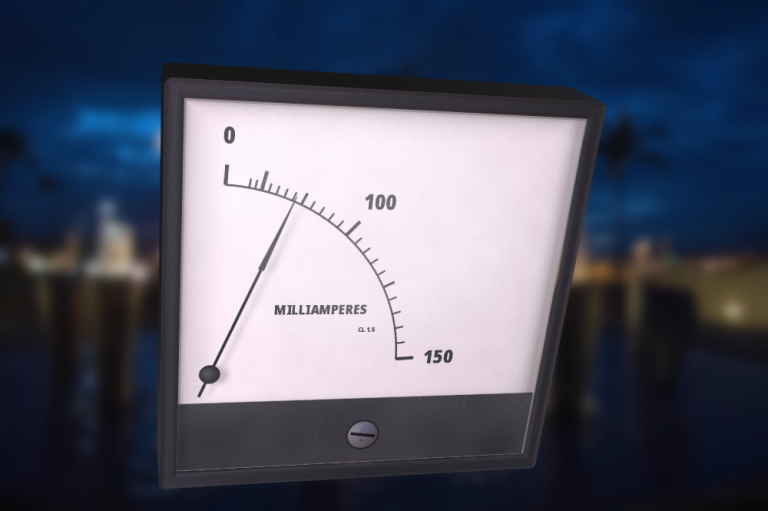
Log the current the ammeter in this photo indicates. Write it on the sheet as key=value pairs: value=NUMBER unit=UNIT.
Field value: value=70 unit=mA
